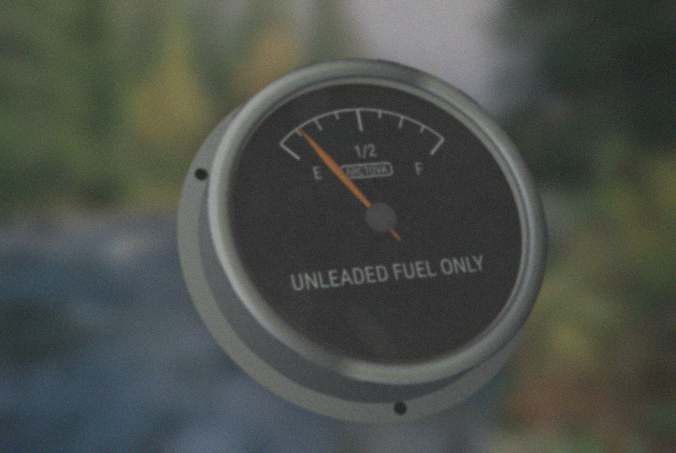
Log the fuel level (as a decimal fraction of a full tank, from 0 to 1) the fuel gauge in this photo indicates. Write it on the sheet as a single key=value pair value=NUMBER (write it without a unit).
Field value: value=0.125
